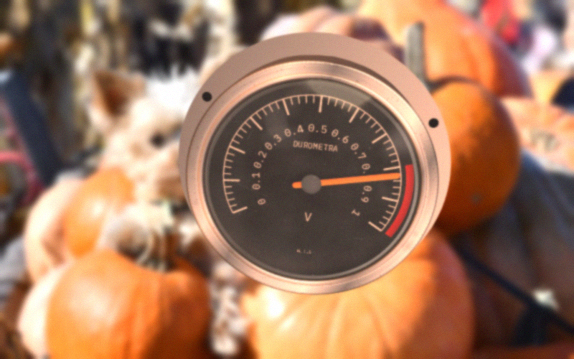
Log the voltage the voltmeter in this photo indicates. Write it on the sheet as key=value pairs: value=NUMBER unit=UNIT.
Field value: value=0.82 unit=V
